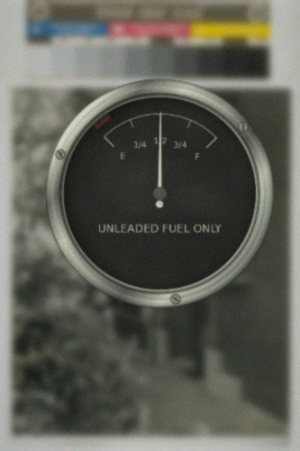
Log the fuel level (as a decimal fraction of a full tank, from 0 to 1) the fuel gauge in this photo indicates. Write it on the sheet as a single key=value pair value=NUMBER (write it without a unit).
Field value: value=0.5
